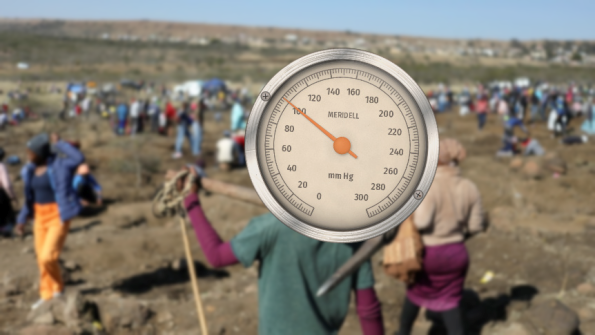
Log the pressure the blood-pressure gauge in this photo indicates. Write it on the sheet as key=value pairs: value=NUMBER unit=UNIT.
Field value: value=100 unit=mmHg
